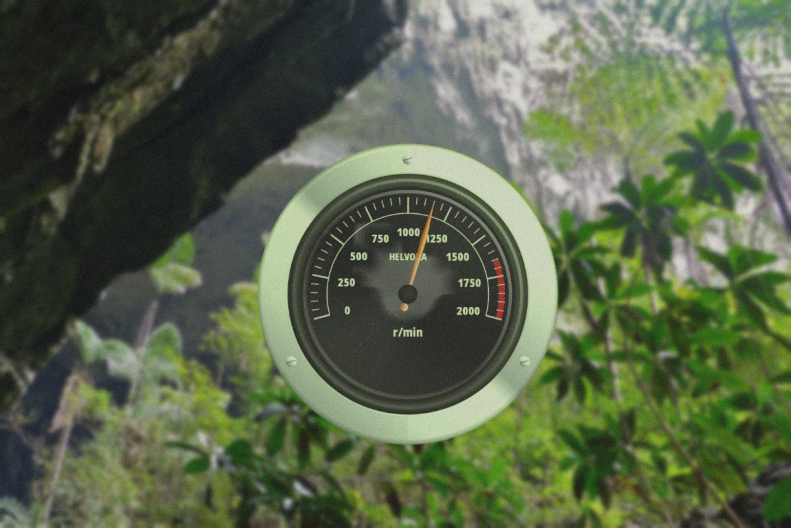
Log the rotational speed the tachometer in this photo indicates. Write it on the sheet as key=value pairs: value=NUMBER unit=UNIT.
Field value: value=1150 unit=rpm
